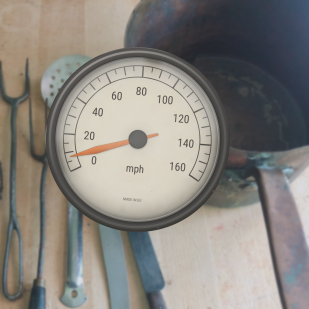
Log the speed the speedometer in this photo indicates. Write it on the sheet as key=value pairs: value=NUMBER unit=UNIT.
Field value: value=7.5 unit=mph
